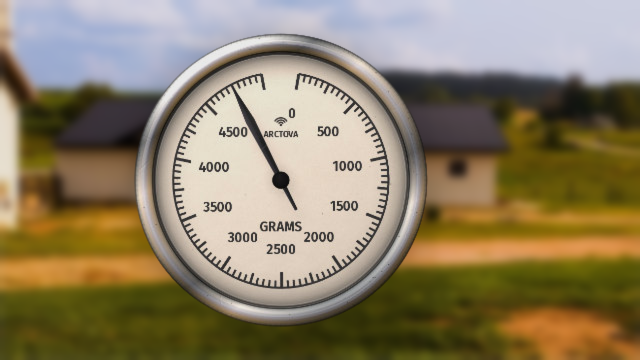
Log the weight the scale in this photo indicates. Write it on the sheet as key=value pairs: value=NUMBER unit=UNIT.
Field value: value=4750 unit=g
